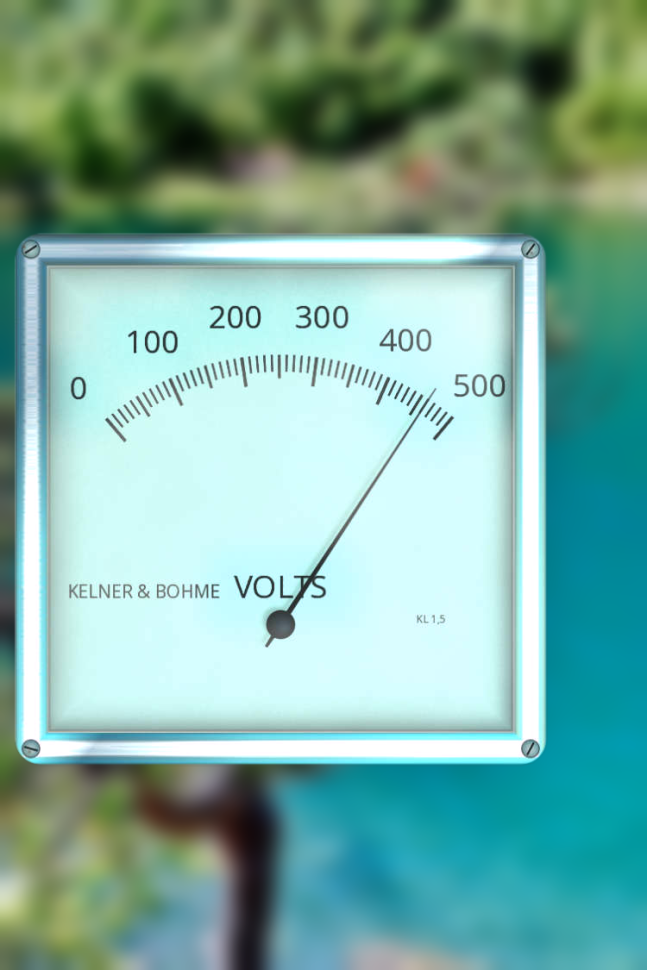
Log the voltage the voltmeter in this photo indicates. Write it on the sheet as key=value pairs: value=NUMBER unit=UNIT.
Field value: value=460 unit=V
